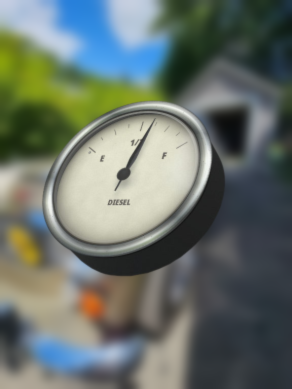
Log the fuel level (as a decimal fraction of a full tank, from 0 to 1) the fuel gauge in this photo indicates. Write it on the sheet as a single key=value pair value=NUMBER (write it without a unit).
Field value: value=0.625
